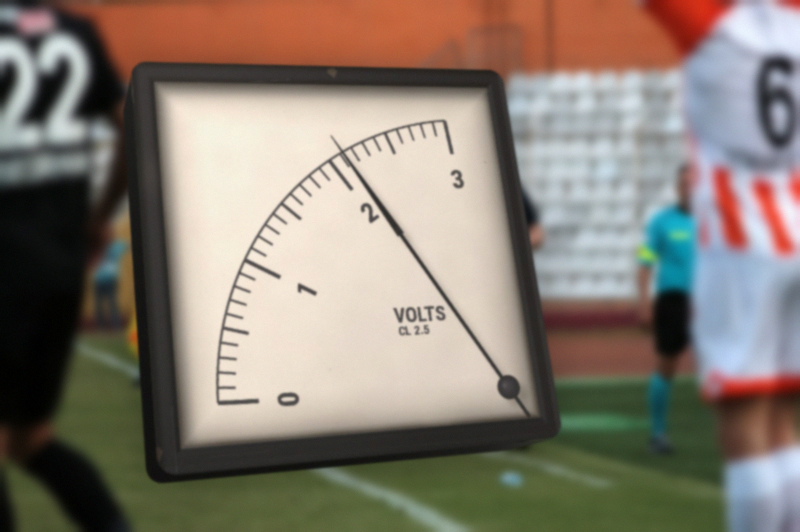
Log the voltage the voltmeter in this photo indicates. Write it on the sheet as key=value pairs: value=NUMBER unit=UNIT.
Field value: value=2.1 unit=V
